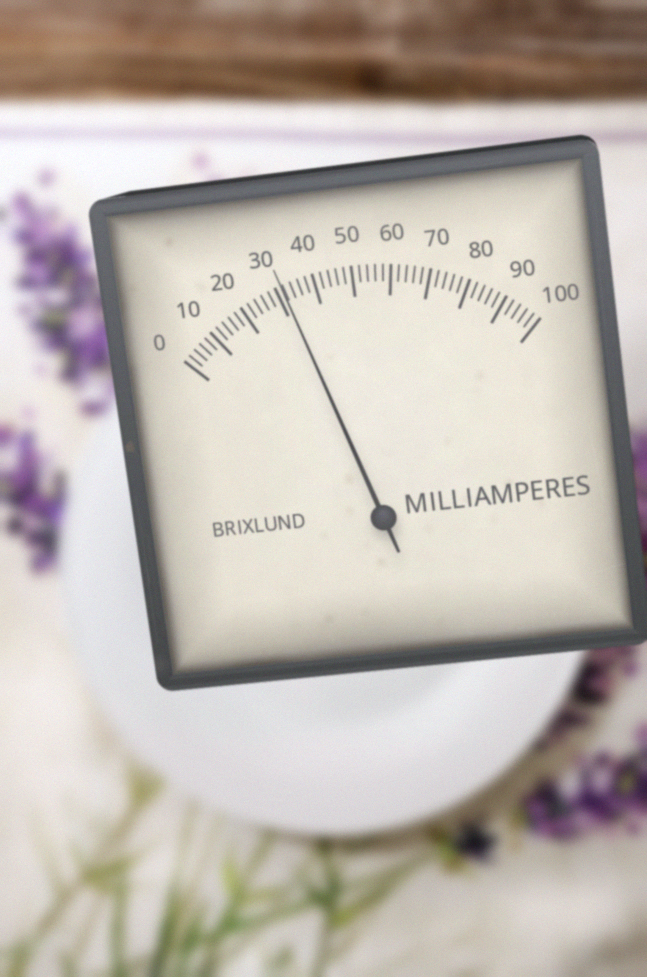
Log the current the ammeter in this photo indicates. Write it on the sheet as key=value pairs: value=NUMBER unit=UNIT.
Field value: value=32 unit=mA
